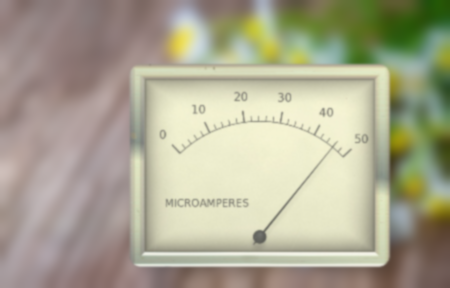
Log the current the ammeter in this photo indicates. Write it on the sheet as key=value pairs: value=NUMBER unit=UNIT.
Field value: value=46 unit=µA
